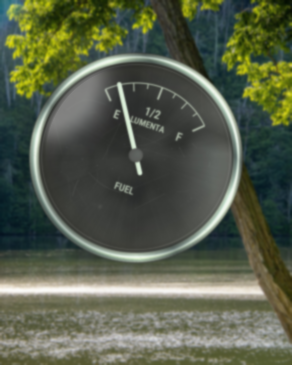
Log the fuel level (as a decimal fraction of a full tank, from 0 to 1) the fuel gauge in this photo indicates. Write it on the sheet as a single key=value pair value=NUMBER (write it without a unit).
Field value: value=0.125
